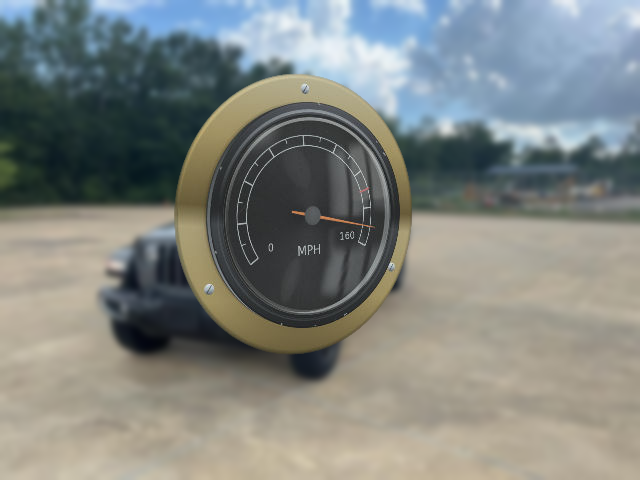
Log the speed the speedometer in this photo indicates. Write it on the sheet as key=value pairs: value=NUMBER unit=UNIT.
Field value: value=150 unit=mph
